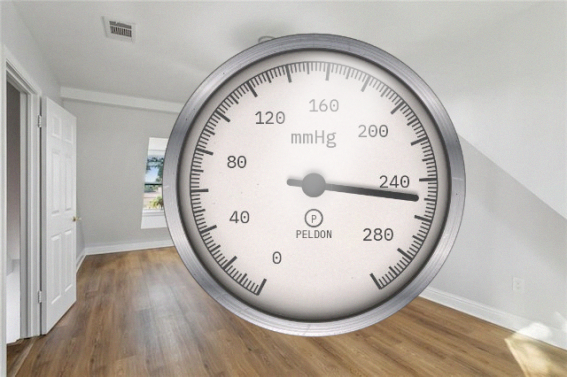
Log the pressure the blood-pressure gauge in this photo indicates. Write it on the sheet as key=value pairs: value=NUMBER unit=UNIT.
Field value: value=250 unit=mmHg
